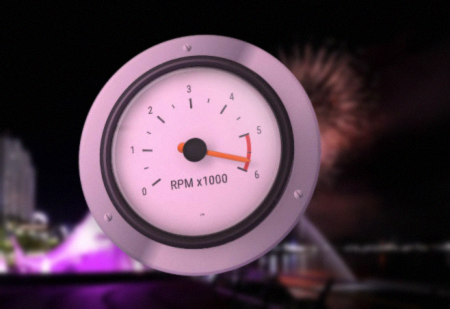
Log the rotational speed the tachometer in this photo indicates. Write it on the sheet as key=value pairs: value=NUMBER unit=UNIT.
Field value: value=5750 unit=rpm
